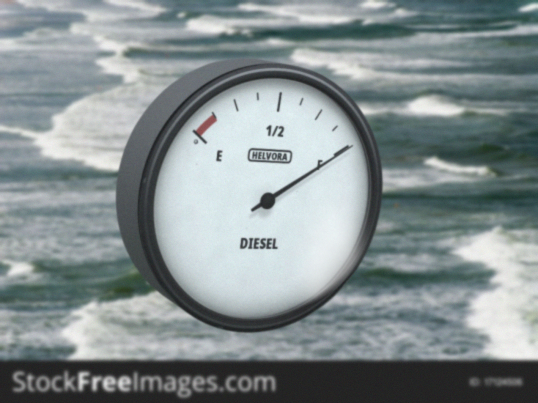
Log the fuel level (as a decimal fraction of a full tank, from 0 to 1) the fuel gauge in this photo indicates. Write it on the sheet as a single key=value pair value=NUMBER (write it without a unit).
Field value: value=1
